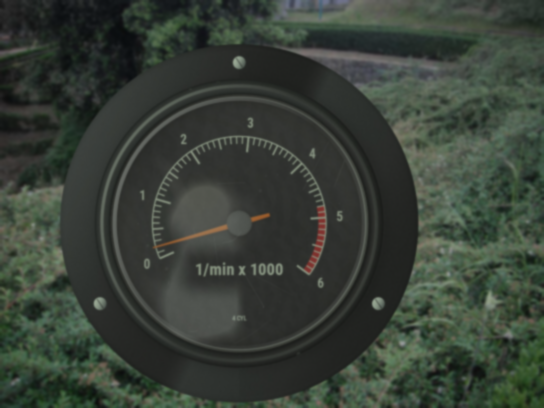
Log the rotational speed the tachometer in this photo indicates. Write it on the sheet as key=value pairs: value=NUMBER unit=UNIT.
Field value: value=200 unit=rpm
